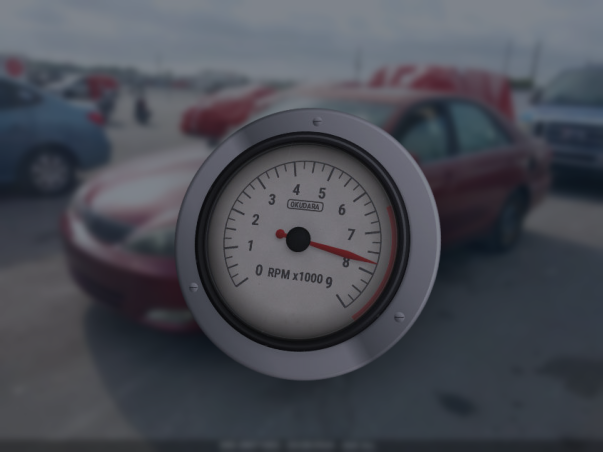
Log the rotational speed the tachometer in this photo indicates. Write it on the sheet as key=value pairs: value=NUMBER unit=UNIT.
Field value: value=7750 unit=rpm
